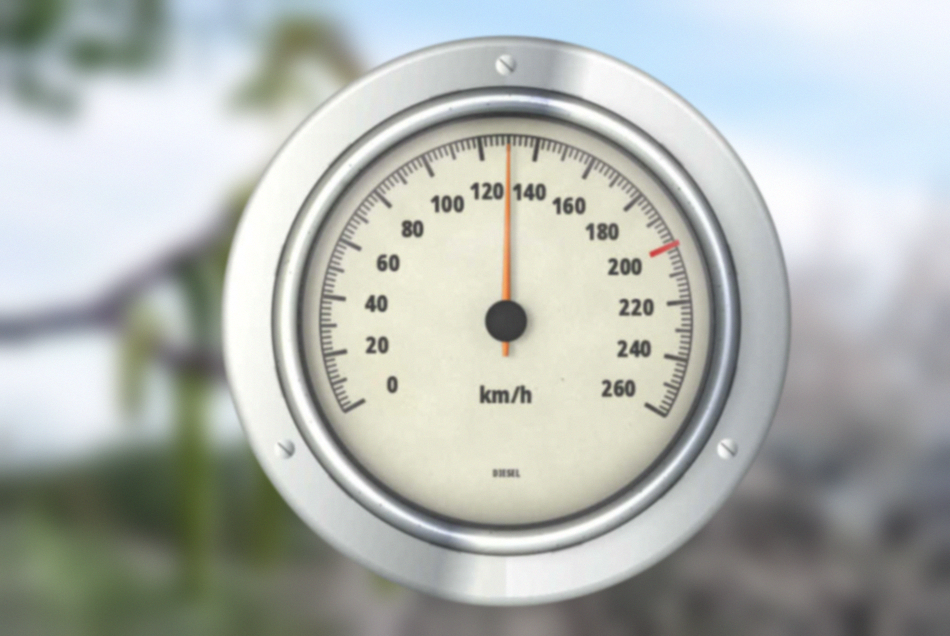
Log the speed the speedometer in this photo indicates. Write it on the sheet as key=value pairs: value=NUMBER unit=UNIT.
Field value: value=130 unit=km/h
